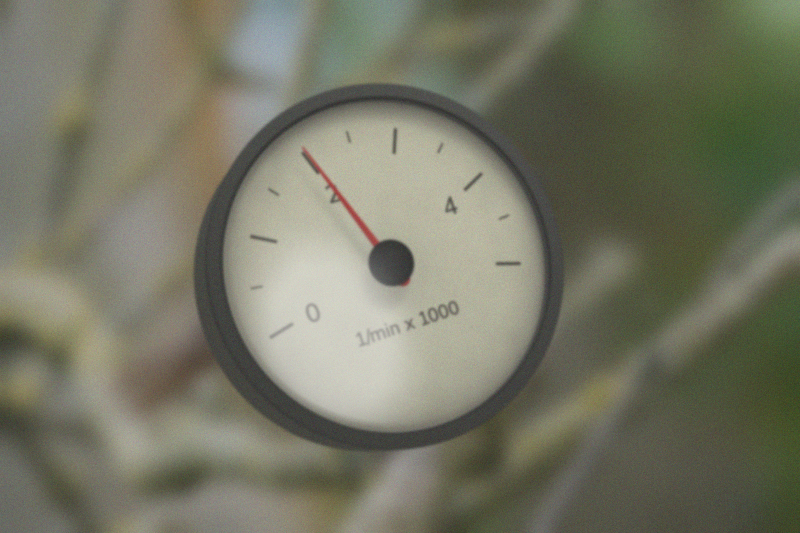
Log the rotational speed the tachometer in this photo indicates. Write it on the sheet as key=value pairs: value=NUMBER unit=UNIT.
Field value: value=2000 unit=rpm
